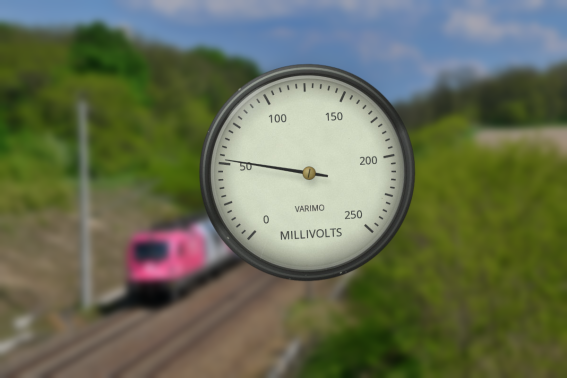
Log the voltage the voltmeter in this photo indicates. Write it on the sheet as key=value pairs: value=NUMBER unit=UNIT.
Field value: value=52.5 unit=mV
